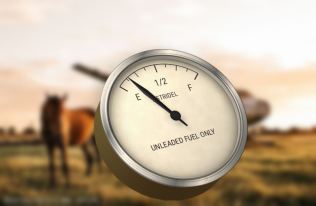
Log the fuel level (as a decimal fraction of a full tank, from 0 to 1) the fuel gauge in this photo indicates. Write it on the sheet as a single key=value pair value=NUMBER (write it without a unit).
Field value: value=0.125
